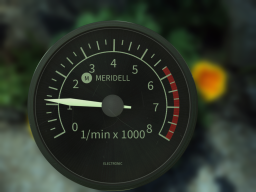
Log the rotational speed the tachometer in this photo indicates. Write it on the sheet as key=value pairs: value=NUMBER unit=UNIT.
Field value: value=1125 unit=rpm
